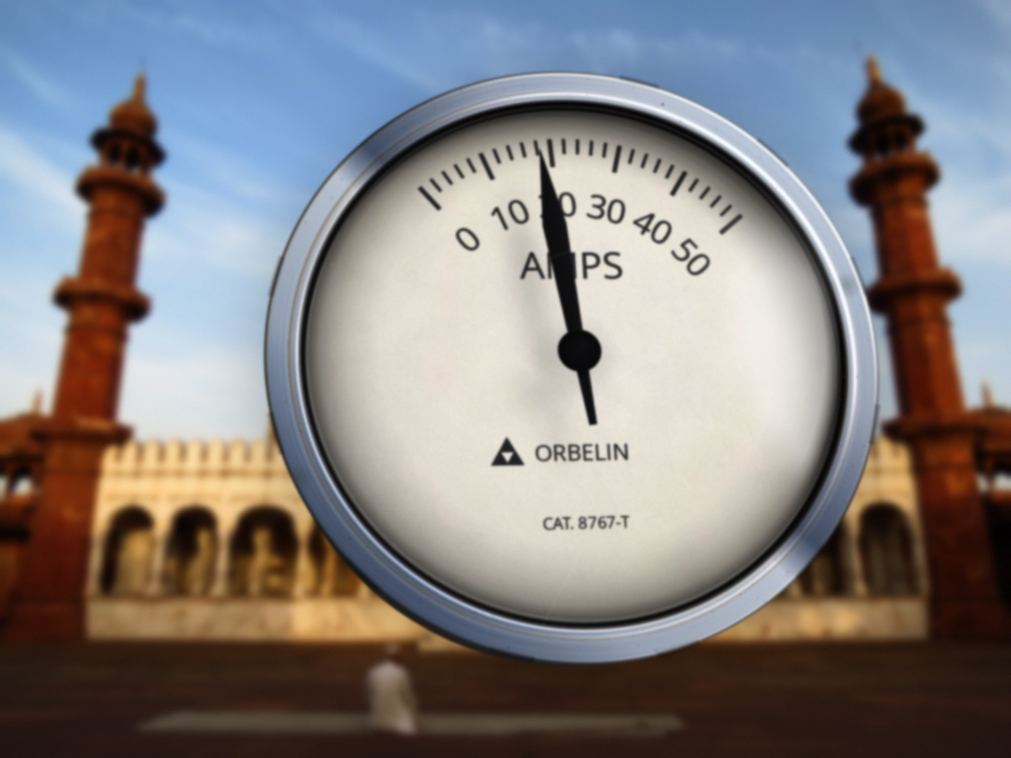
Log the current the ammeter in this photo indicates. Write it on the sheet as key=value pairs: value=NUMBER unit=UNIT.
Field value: value=18 unit=A
